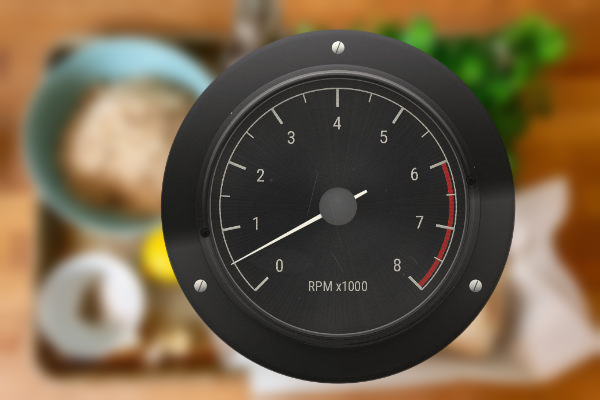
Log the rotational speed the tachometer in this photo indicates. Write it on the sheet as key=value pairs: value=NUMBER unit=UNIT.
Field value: value=500 unit=rpm
